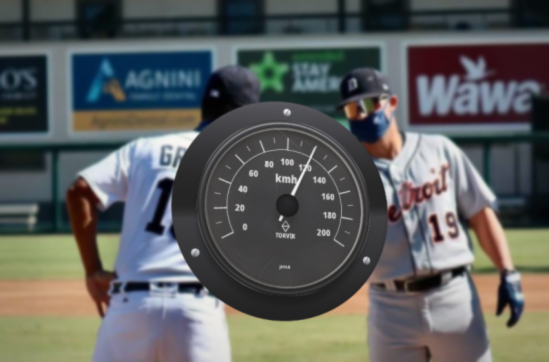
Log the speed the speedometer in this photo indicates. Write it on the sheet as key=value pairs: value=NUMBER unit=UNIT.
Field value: value=120 unit=km/h
